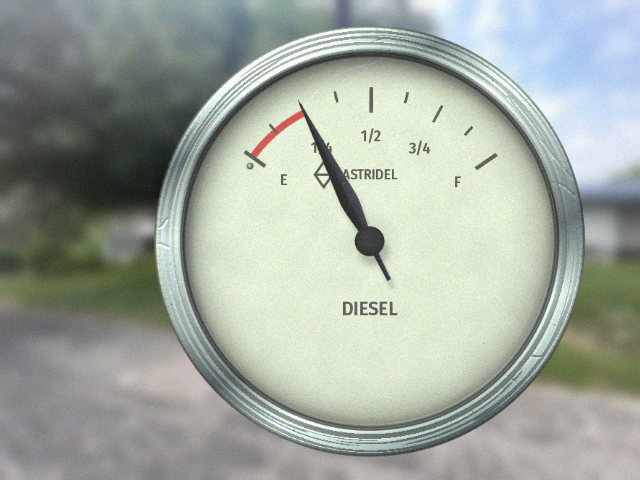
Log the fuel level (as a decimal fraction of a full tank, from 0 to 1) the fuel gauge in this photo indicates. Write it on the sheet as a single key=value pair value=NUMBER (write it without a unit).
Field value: value=0.25
